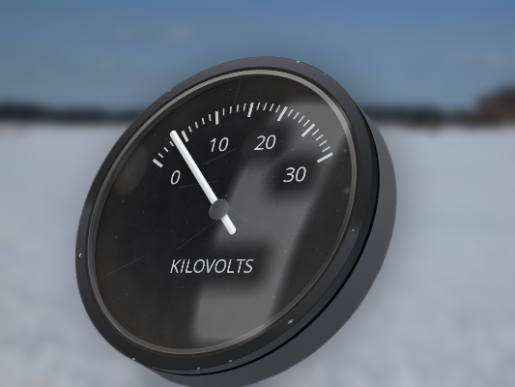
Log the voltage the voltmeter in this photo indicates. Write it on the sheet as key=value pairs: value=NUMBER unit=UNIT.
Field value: value=4 unit=kV
